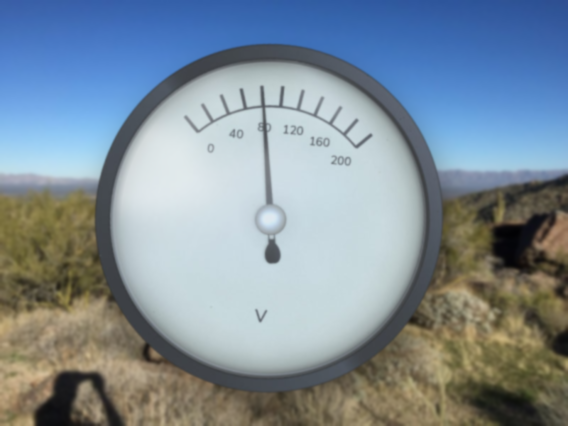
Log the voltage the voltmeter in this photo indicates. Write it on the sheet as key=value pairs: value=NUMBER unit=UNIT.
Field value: value=80 unit=V
